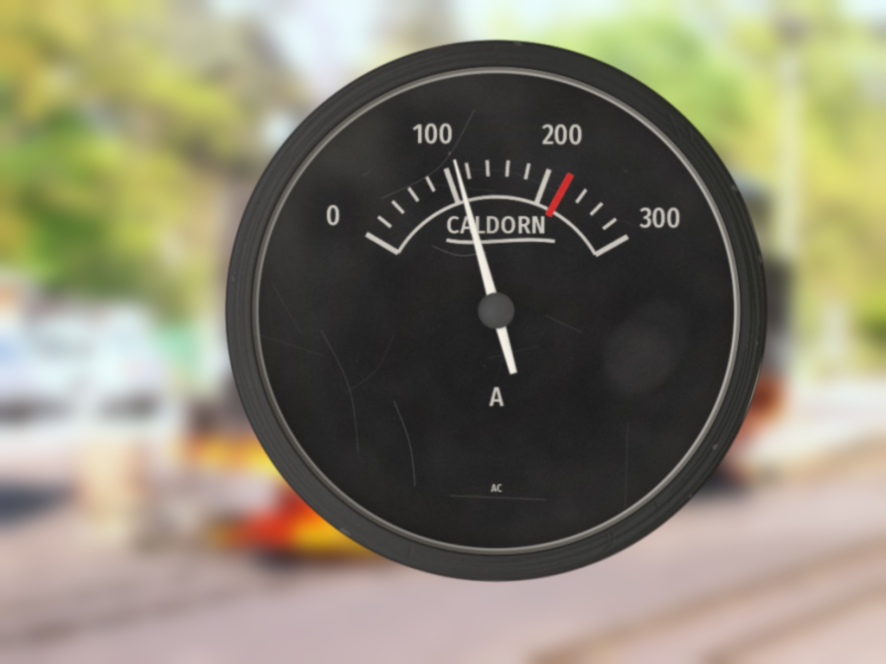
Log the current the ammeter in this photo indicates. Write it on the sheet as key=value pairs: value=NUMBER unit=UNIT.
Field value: value=110 unit=A
